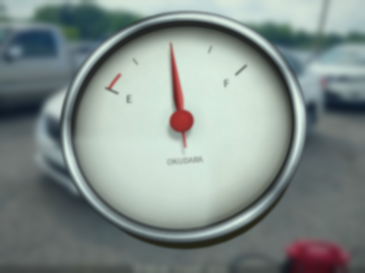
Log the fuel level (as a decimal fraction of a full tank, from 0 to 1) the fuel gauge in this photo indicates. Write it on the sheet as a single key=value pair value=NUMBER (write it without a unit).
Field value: value=0.5
